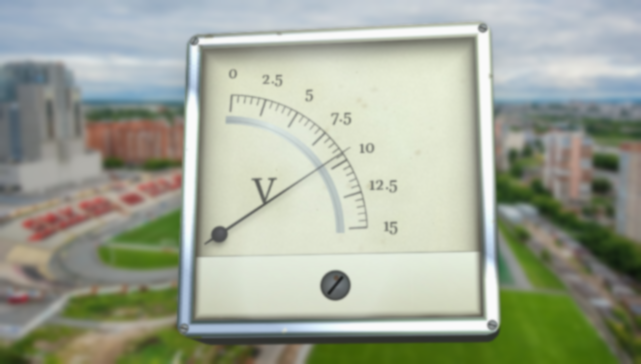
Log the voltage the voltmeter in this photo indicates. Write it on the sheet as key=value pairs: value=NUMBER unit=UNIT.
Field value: value=9.5 unit=V
